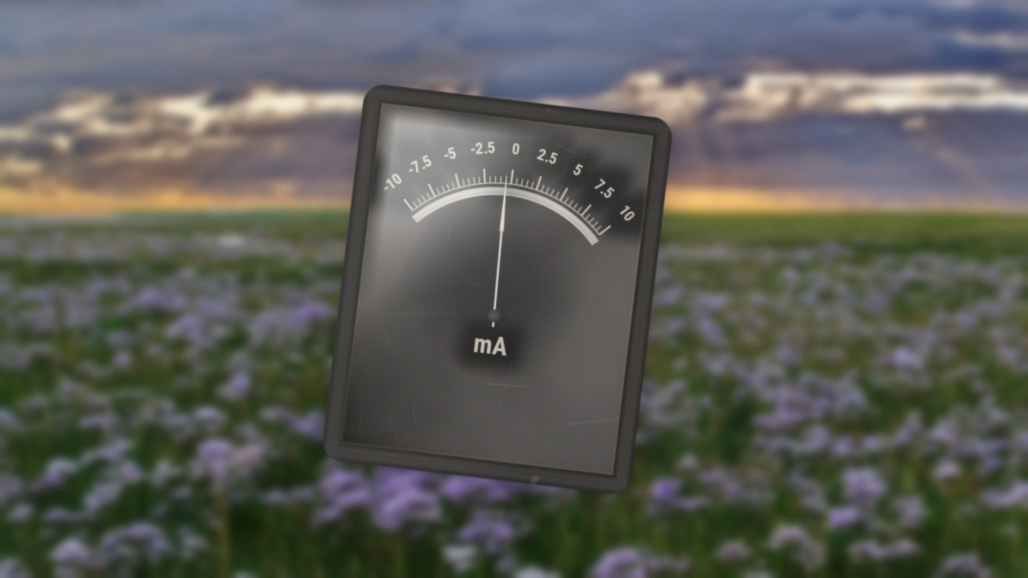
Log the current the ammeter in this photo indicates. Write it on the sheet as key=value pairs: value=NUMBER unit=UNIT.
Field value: value=-0.5 unit=mA
